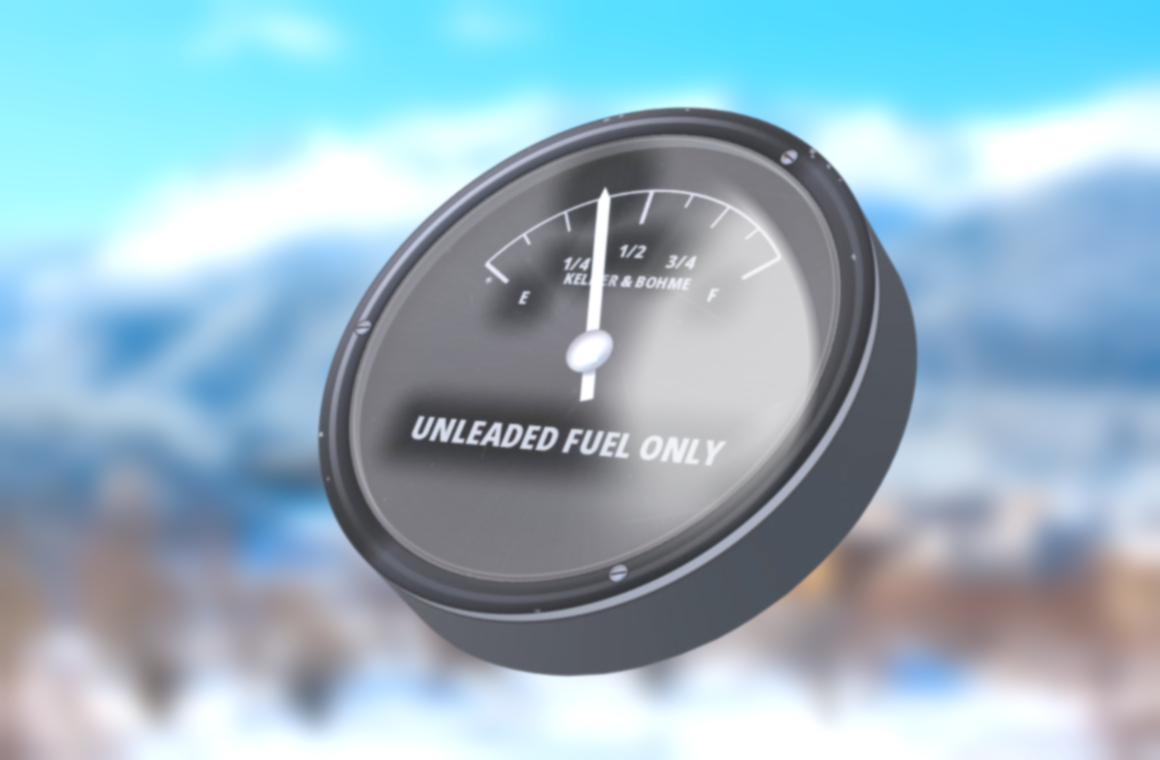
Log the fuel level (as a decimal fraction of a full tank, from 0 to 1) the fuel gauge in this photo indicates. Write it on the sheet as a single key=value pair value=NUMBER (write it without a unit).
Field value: value=0.375
